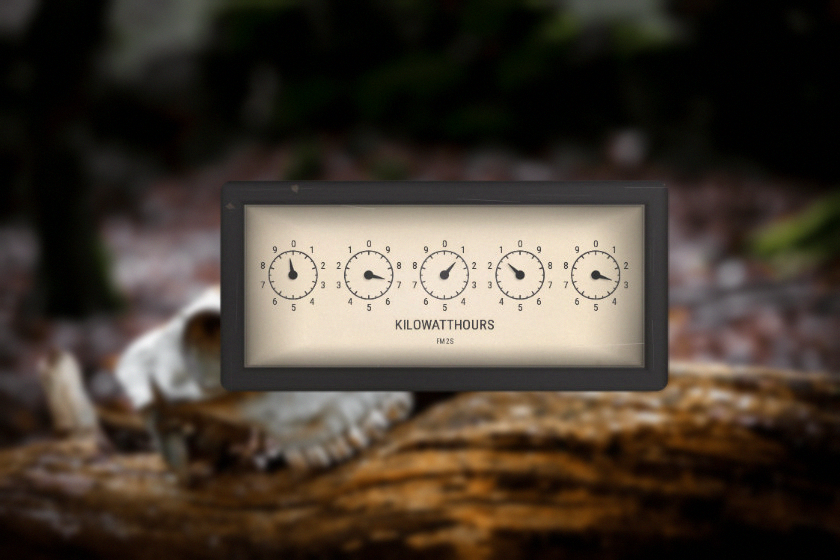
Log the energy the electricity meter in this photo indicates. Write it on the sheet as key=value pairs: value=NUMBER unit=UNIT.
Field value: value=97113 unit=kWh
